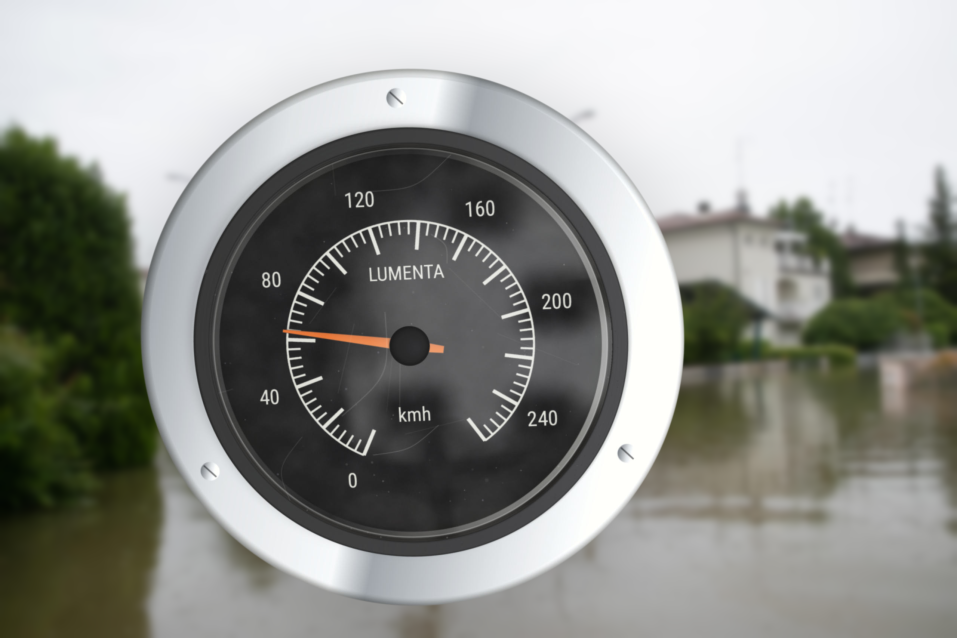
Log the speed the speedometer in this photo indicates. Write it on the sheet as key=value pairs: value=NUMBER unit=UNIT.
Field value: value=64 unit=km/h
